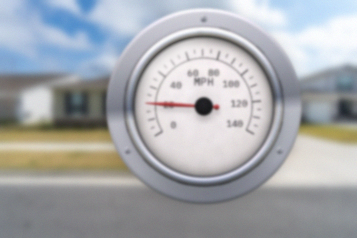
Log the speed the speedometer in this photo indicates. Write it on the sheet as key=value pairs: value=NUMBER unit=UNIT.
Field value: value=20 unit=mph
